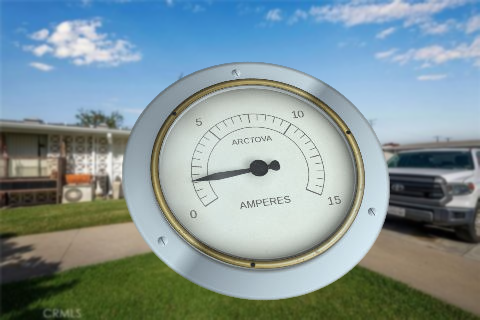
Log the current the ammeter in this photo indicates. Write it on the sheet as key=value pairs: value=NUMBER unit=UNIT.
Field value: value=1.5 unit=A
